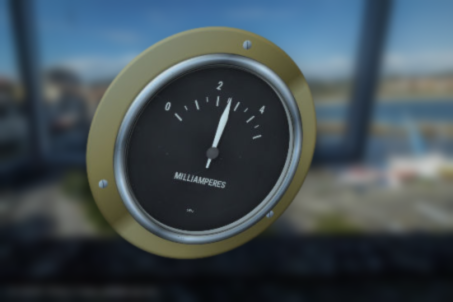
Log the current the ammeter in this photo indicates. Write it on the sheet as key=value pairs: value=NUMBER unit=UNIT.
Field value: value=2.5 unit=mA
